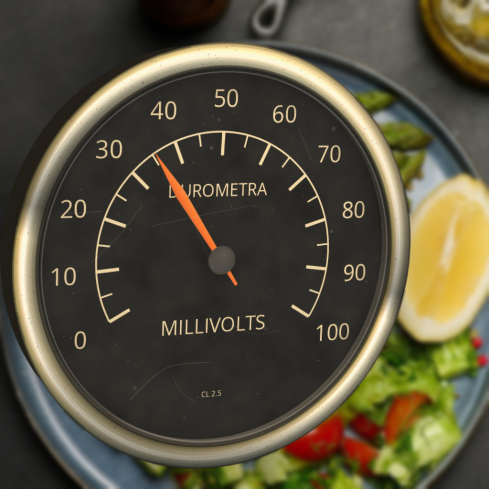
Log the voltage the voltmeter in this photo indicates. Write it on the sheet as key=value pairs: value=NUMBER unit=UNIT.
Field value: value=35 unit=mV
